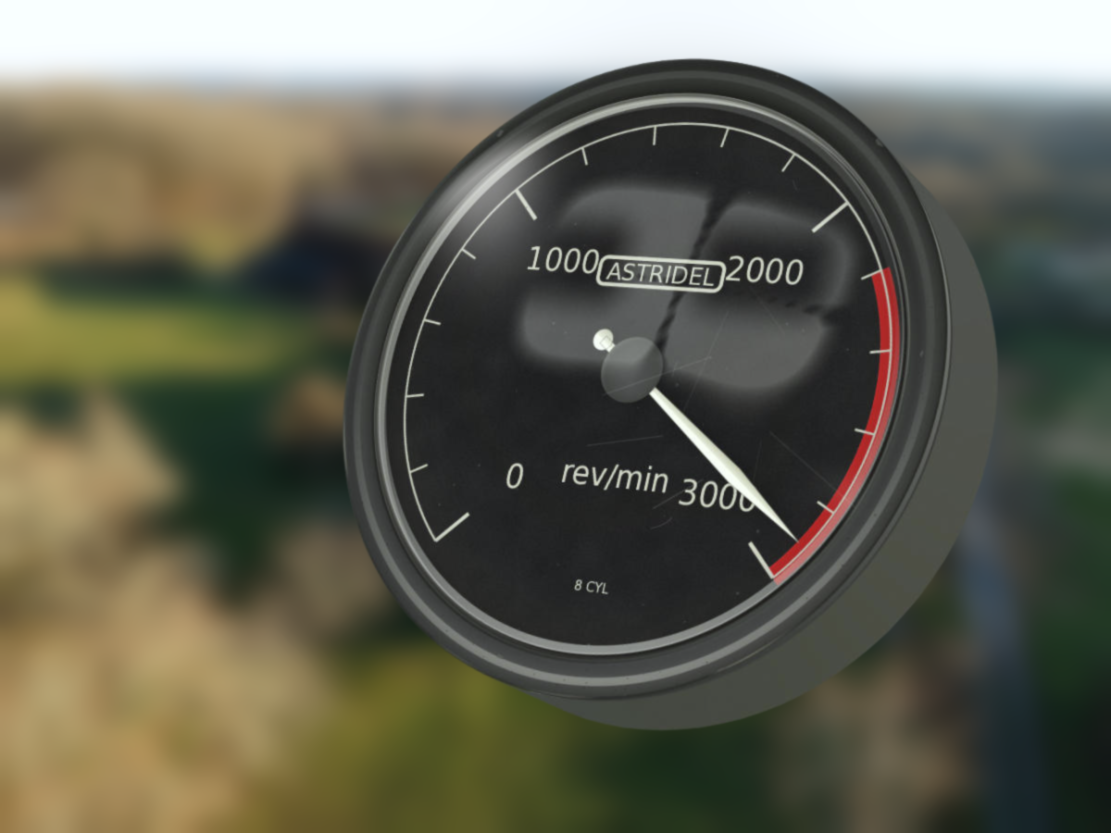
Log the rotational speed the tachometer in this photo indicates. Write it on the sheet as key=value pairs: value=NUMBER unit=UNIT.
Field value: value=2900 unit=rpm
